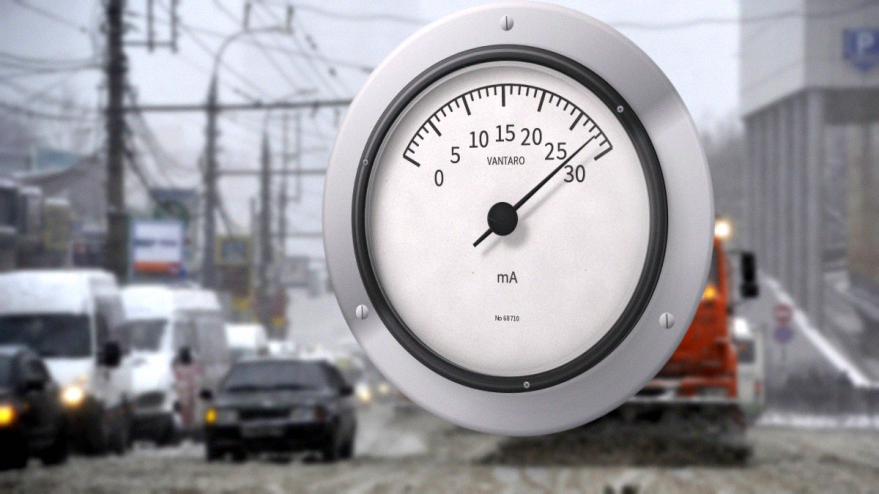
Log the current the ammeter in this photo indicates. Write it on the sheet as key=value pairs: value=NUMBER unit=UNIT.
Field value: value=28 unit=mA
